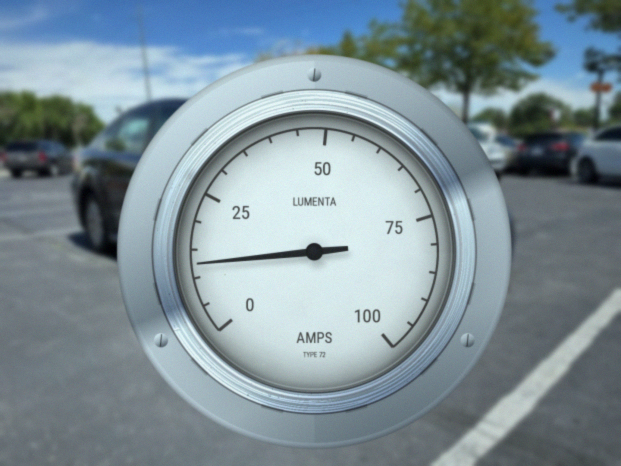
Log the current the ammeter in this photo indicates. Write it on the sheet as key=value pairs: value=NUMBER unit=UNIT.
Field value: value=12.5 unit=A
